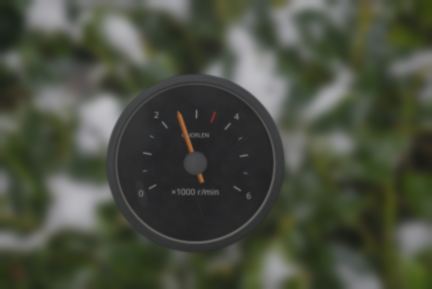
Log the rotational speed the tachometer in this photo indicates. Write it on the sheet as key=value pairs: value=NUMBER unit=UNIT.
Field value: value=2500 unit=rpm
